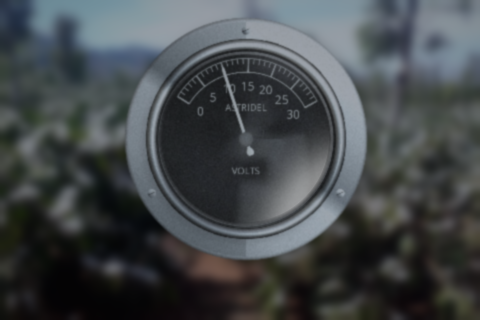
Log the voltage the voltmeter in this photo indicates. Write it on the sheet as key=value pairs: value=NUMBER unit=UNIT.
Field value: value=10 unit=V
